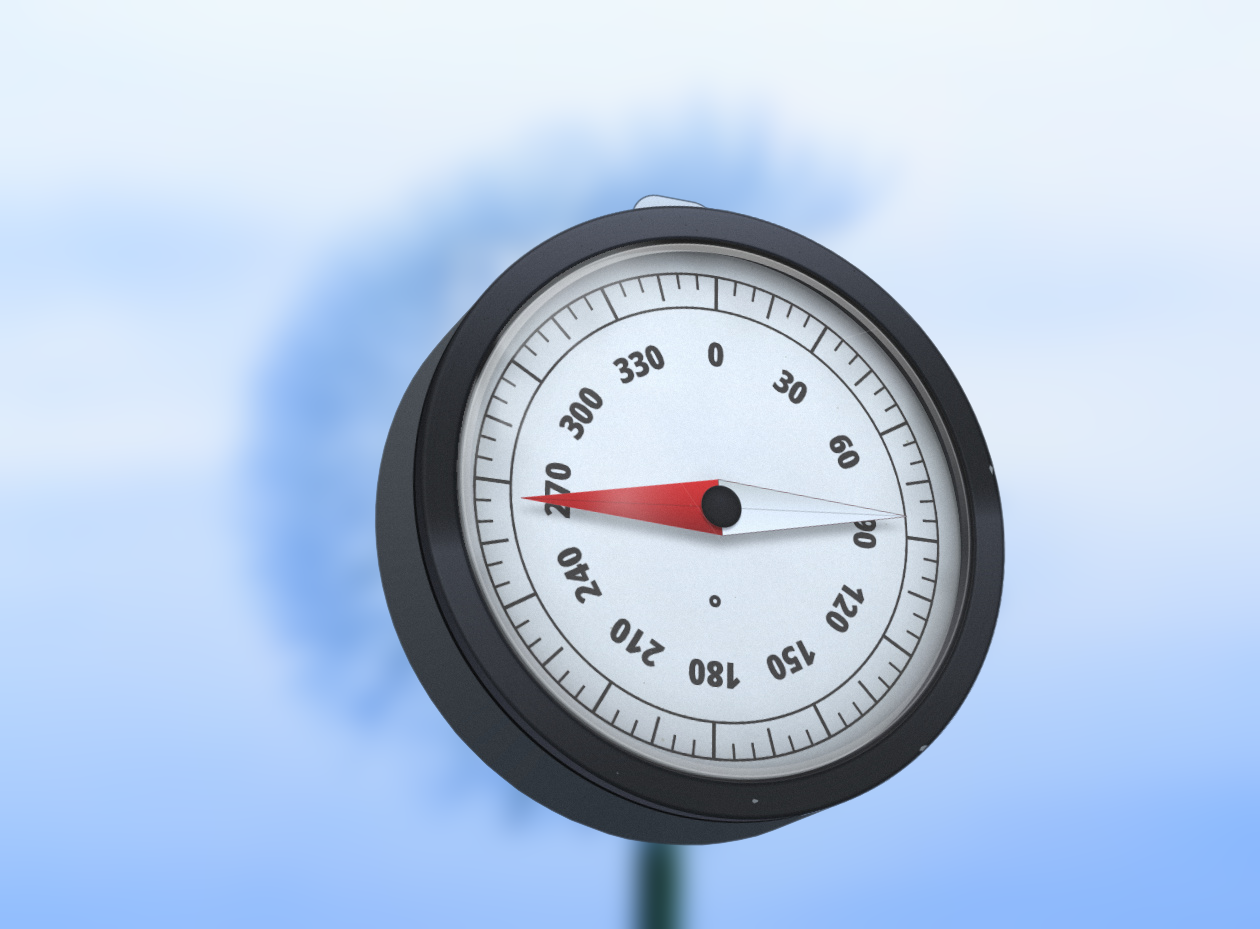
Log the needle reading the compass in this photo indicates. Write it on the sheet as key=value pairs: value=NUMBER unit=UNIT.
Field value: value=265 unit=°
